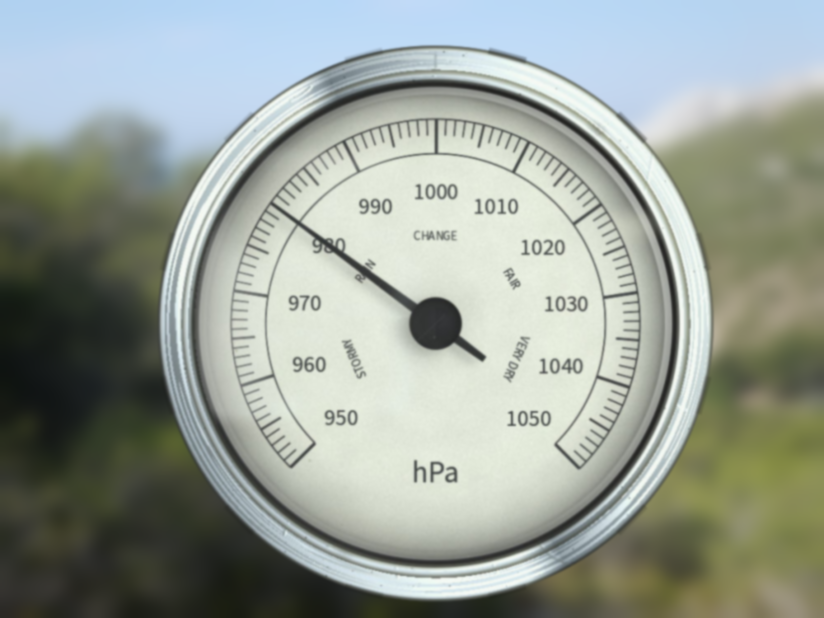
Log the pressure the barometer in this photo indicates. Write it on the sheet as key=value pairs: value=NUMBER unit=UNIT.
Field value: value=980 unit=hPa
